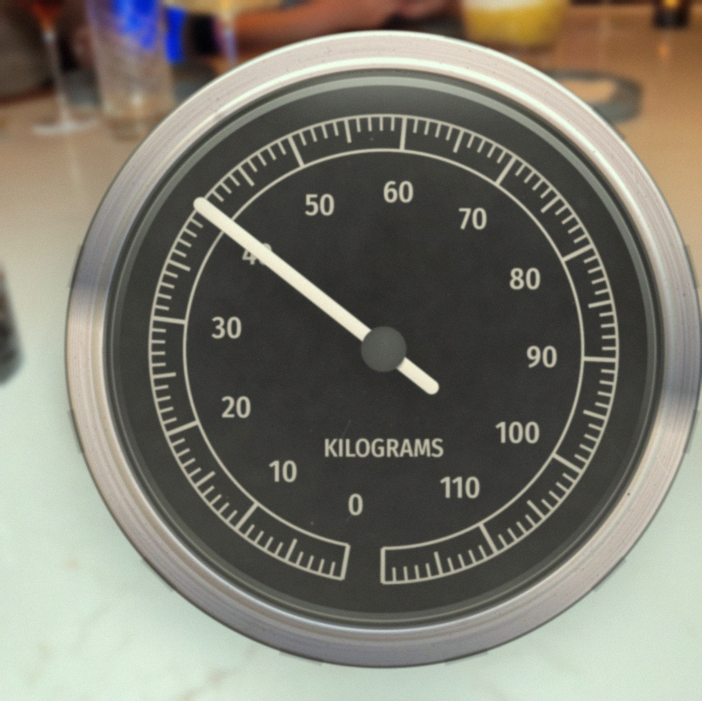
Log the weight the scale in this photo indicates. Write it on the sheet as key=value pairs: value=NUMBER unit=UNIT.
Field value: value=40.5 unit=kg
